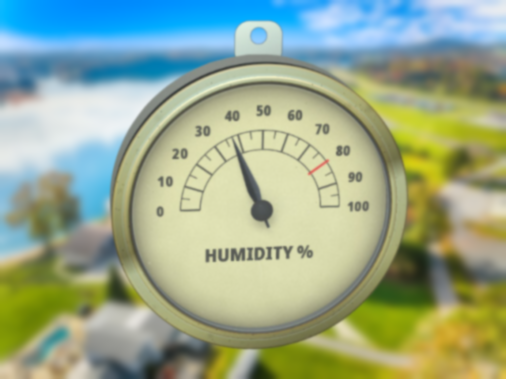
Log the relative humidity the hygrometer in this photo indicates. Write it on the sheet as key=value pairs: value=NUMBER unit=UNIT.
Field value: value=37.5 unit=%
